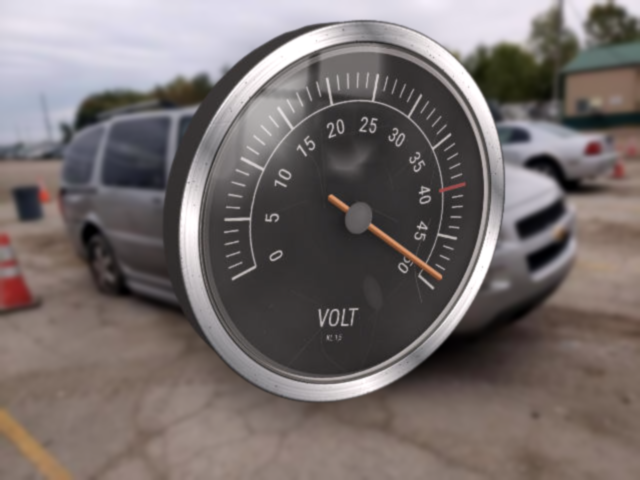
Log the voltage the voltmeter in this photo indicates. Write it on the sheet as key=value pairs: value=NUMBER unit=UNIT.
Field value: value=49 unit=V
